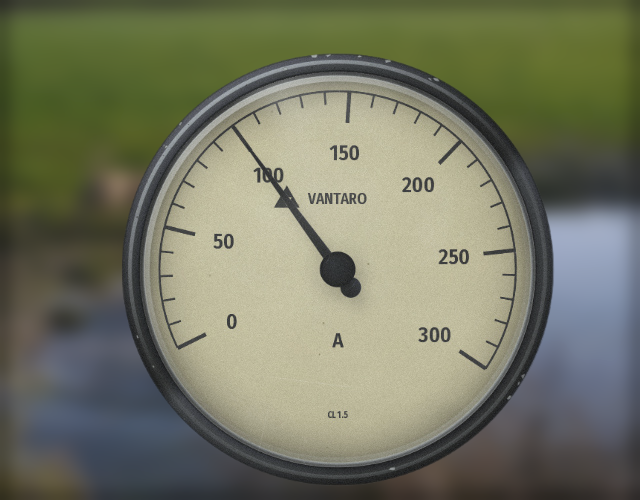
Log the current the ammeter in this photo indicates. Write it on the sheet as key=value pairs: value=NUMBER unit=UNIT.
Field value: value=100 unit=A
